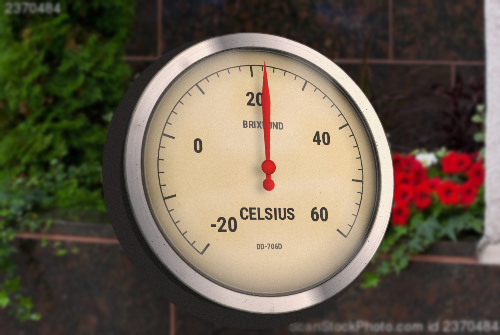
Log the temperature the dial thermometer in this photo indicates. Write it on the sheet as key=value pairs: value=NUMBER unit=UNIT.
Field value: value=22 unit=°C
